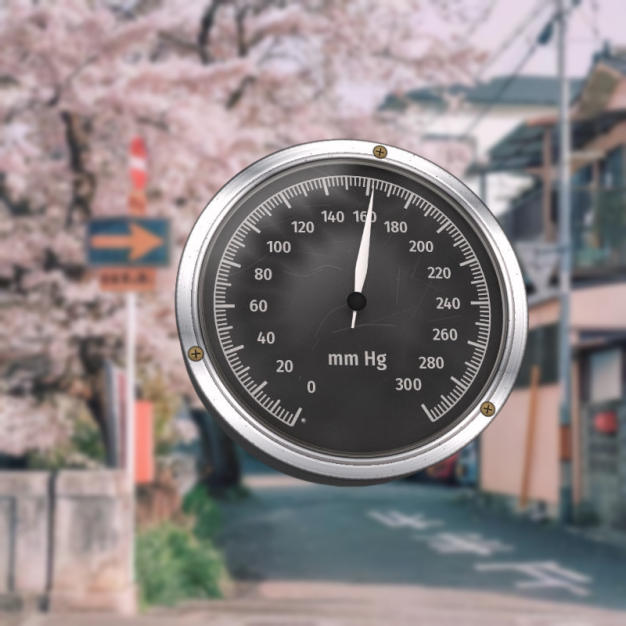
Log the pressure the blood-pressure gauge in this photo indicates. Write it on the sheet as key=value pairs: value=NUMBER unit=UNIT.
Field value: value=162 unit=mmHg
